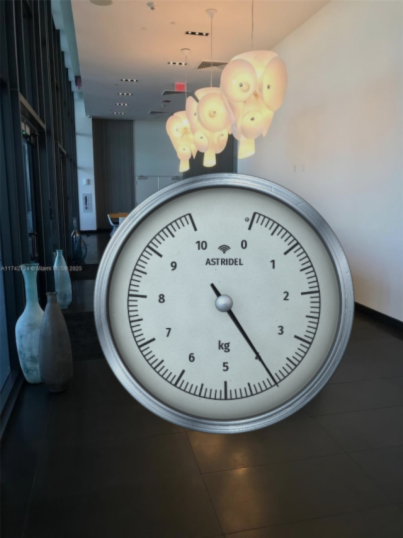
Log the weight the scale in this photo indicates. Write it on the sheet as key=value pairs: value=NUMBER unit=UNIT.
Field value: value=4 unit=kg
